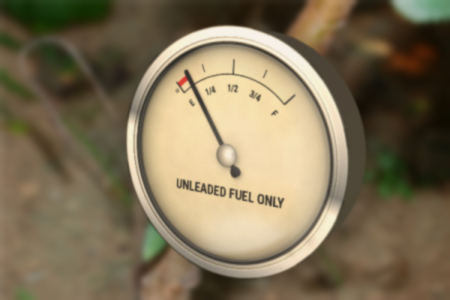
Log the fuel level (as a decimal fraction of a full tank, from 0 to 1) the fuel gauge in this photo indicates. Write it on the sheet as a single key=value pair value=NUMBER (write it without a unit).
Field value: value=0.125
